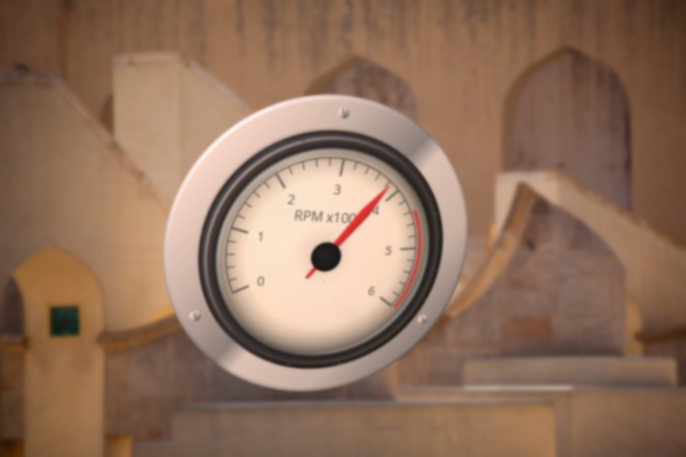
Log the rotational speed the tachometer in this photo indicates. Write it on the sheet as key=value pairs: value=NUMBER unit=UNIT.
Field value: value=3800 unit=rpm
